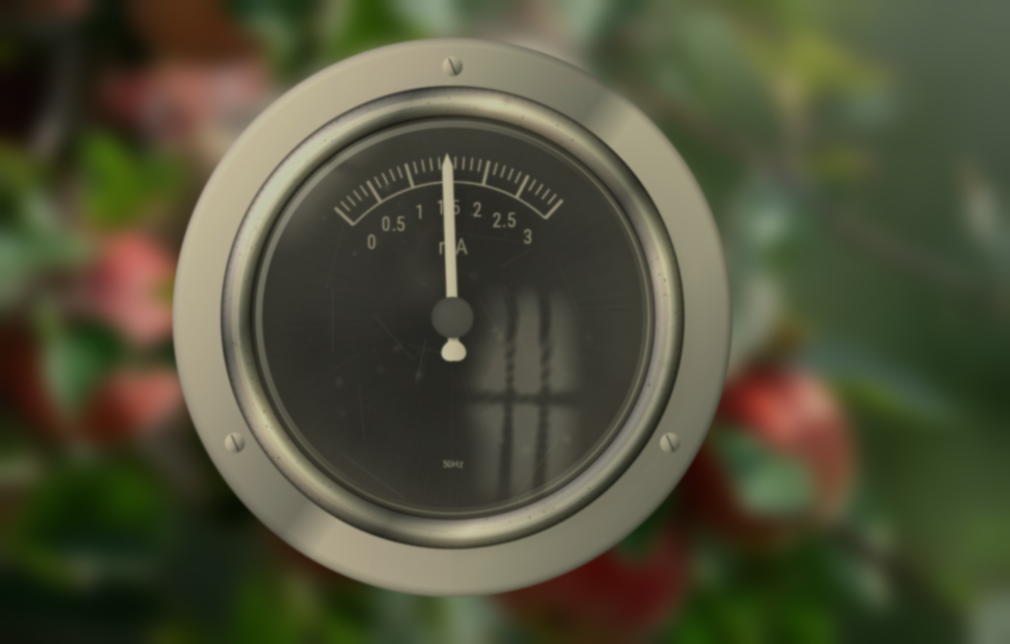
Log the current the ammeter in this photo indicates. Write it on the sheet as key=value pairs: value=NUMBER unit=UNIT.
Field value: value=1.5 unit=mA
